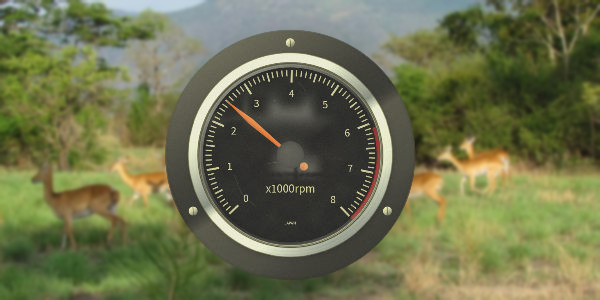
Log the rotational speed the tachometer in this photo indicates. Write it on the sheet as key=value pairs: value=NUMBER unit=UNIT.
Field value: value=2500 unit=rpm
